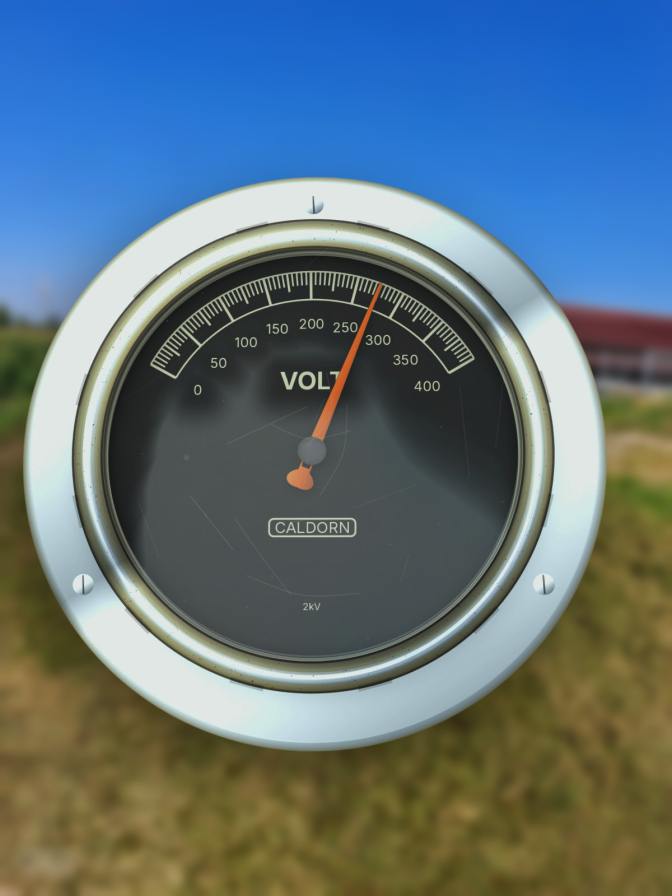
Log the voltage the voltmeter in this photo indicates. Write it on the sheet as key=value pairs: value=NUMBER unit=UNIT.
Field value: value=275 unit=V
